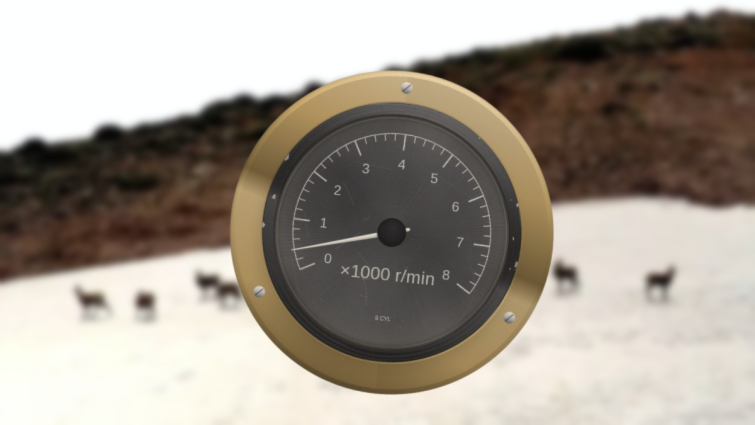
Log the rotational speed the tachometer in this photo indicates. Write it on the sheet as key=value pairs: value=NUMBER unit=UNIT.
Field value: value=400 unit=rpm
